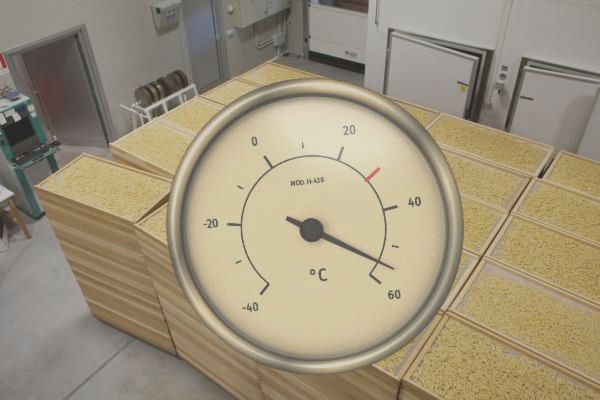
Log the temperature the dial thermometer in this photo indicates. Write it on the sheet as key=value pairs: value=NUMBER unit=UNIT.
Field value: value=55 unit=°C
